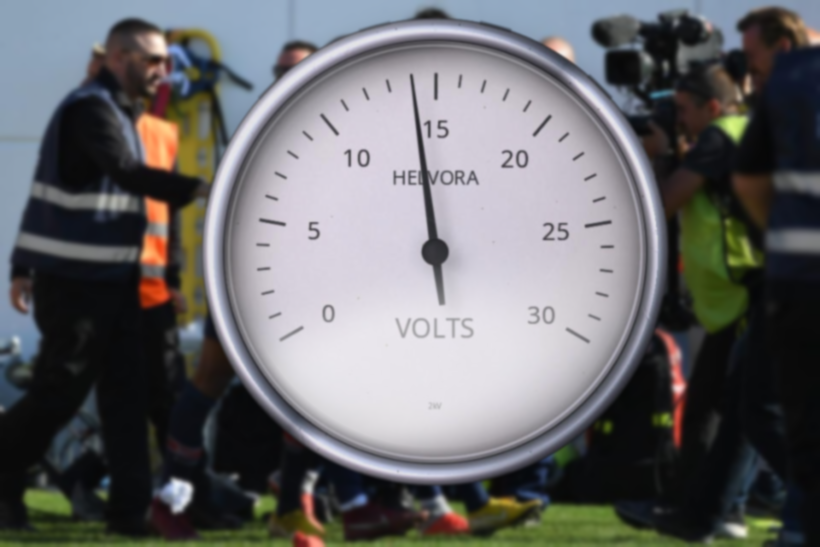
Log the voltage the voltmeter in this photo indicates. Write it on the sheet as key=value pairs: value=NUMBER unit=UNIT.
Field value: value=14 unit=V
